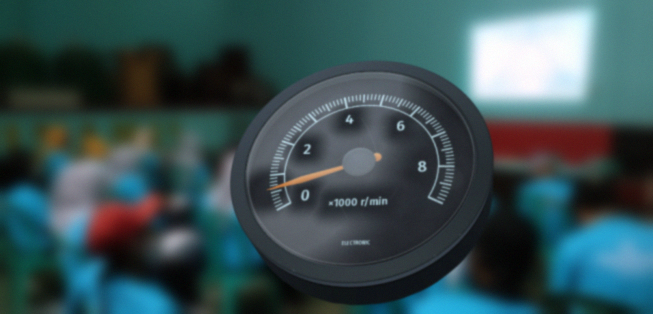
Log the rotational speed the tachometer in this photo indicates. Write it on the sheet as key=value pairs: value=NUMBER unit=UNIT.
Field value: value=500 unit=rpm
